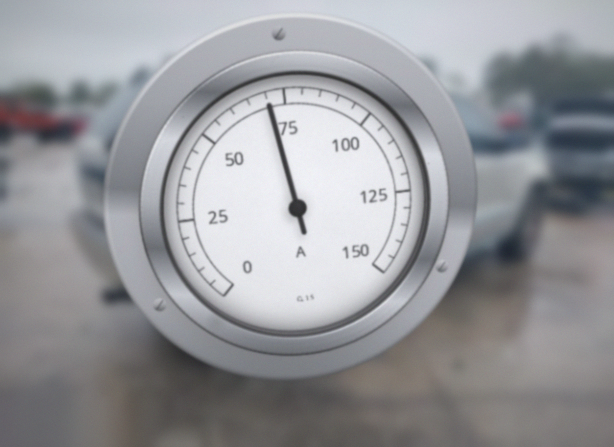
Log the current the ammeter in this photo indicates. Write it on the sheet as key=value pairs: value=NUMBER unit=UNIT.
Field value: value=70 unit=A
